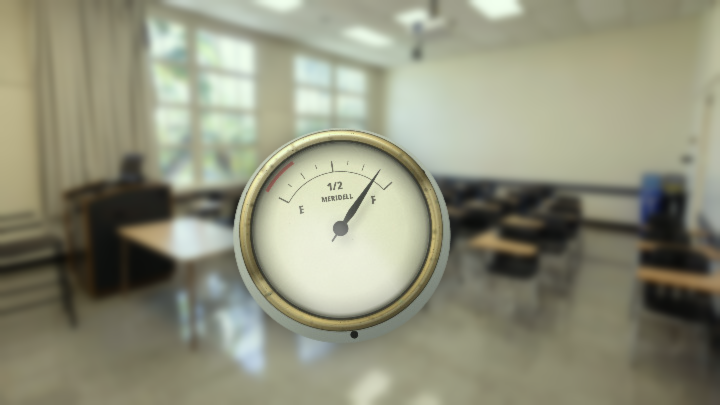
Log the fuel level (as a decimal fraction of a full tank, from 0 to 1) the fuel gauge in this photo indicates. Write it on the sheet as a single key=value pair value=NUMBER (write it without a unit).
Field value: value=0.875
